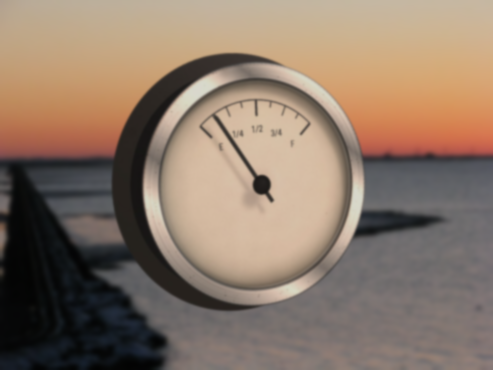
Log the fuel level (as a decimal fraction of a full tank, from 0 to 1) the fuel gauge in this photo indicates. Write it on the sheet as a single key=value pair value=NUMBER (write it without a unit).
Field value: value=0.125
